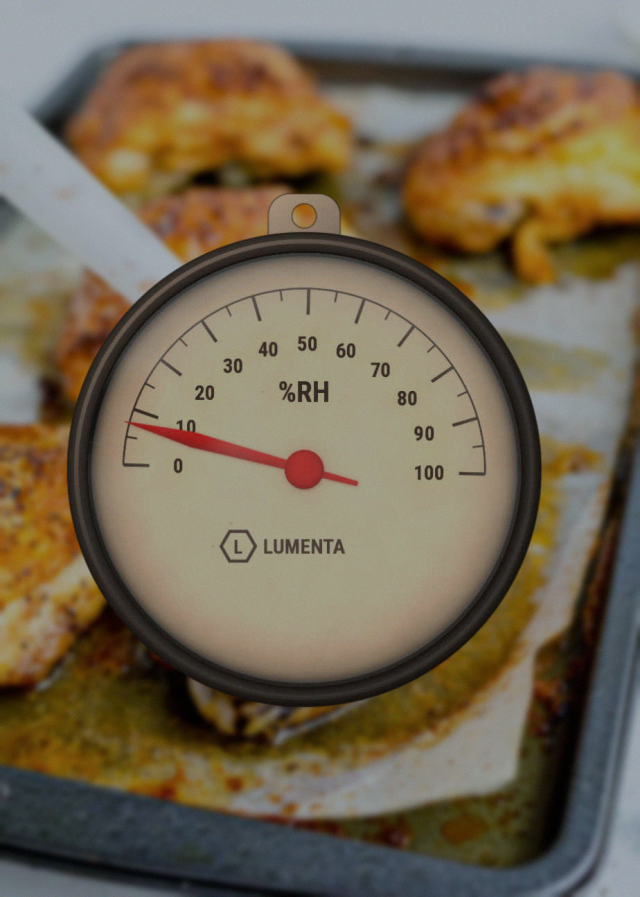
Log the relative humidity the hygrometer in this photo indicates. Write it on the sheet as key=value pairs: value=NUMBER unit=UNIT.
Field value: value=7.5 unit=%
